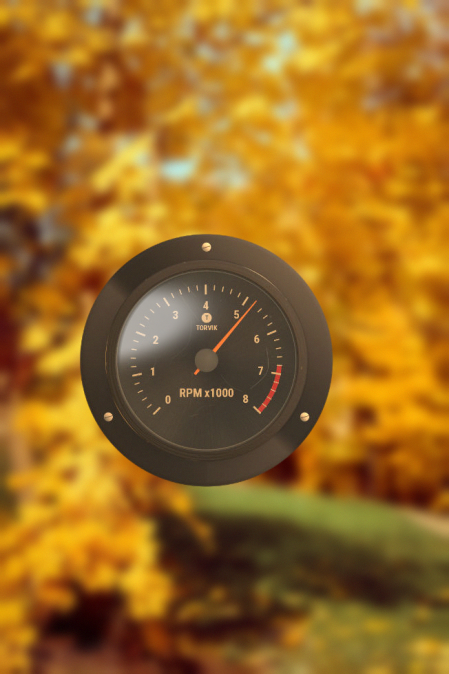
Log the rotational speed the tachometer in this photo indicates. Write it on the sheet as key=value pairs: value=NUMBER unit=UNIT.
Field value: value=5200 unit=rpm
